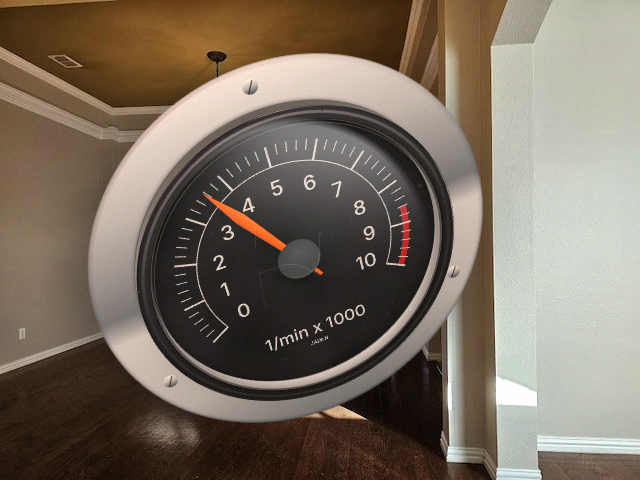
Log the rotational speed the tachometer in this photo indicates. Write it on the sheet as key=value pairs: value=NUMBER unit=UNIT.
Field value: value=3600 unit=rpm
